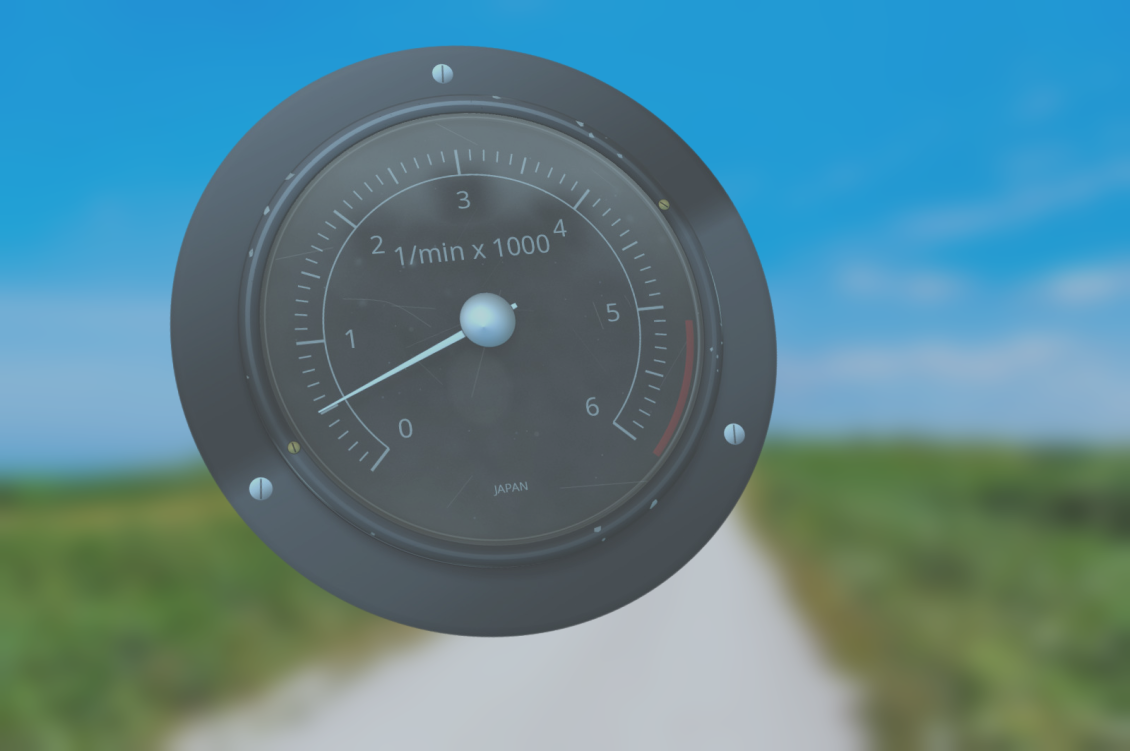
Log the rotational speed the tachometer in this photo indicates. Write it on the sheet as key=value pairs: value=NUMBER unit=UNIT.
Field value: value=500 unit=rpm
